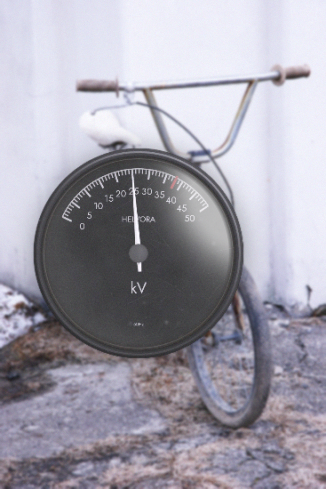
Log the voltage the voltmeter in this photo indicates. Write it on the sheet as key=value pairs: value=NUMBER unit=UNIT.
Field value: value=25 unit=kV
